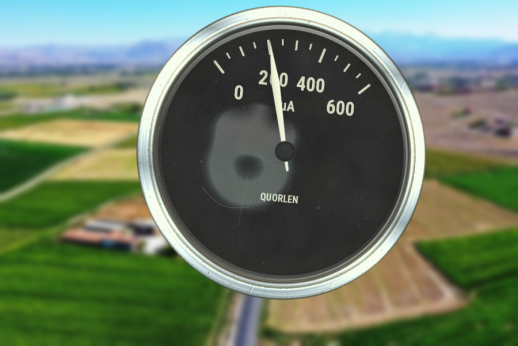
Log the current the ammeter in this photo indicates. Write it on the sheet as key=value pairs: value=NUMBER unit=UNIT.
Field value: value=200 unit=µA
